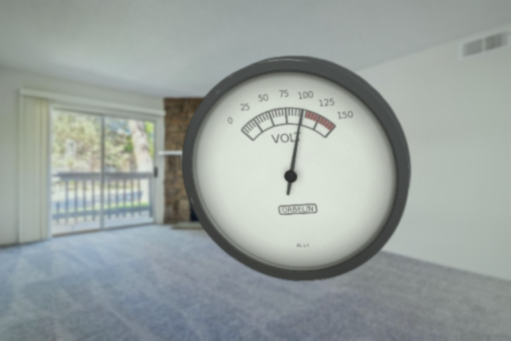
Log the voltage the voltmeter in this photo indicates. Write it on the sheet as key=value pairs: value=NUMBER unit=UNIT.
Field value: value=100 unit=V
